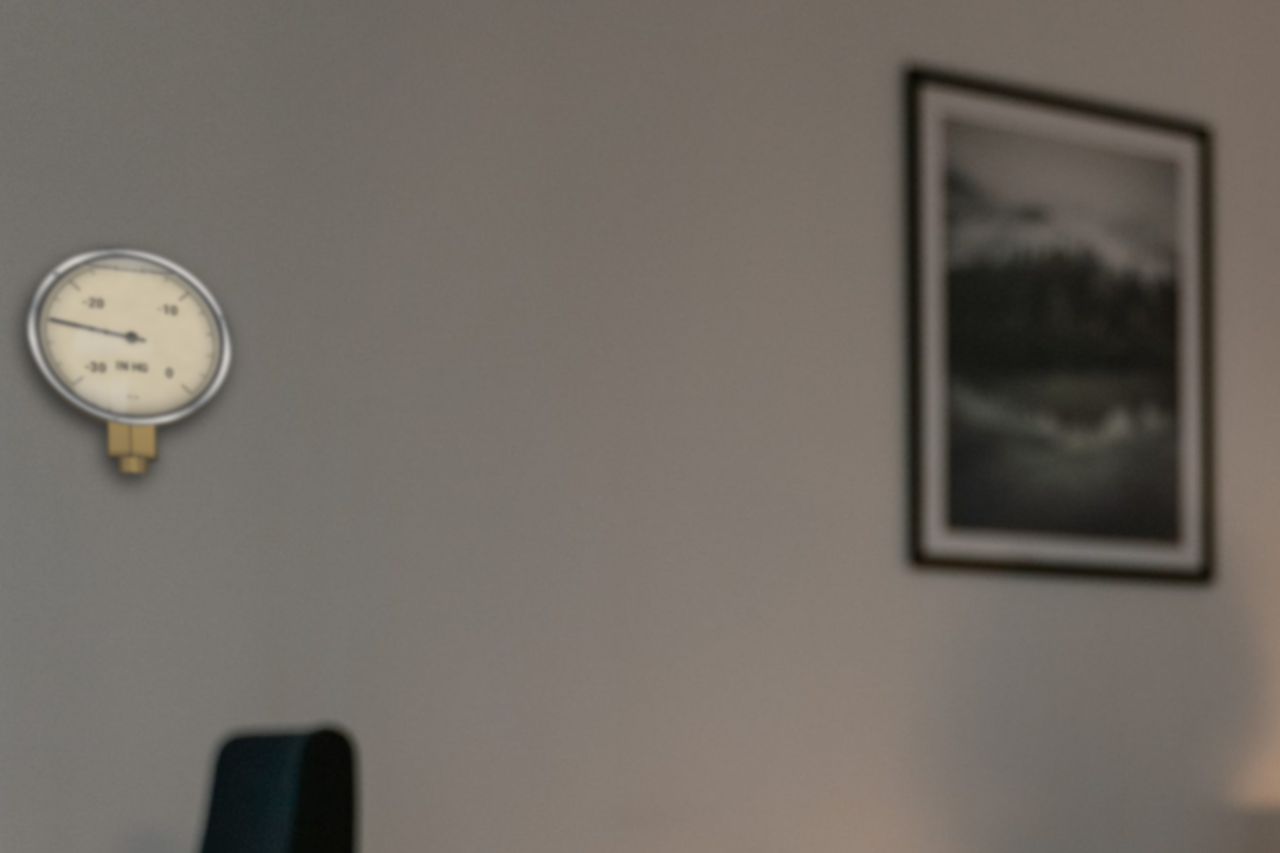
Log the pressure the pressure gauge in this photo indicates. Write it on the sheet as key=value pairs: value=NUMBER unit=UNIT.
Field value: value=-24 unit=inHg
